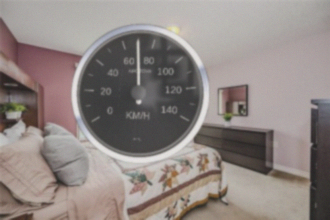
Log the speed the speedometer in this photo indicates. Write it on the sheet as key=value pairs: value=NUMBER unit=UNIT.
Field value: value=70 unit=km/h
